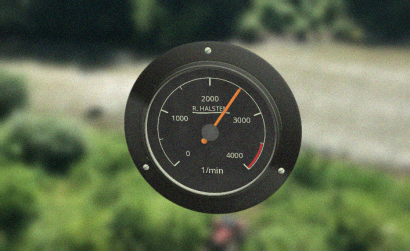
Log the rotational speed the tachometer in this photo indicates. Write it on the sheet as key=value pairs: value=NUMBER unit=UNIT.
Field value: value=2500 unit=rpm
